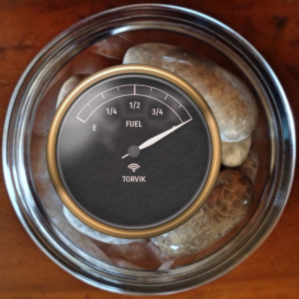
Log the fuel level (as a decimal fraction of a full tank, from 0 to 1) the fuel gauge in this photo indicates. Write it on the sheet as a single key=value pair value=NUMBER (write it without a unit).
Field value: value=1
